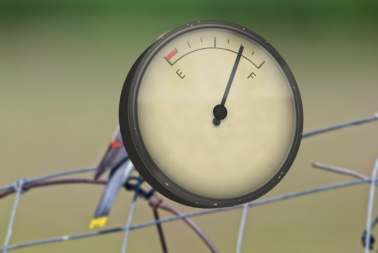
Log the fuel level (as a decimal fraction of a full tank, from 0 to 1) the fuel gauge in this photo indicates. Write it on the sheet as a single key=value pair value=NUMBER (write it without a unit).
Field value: value=0.75
